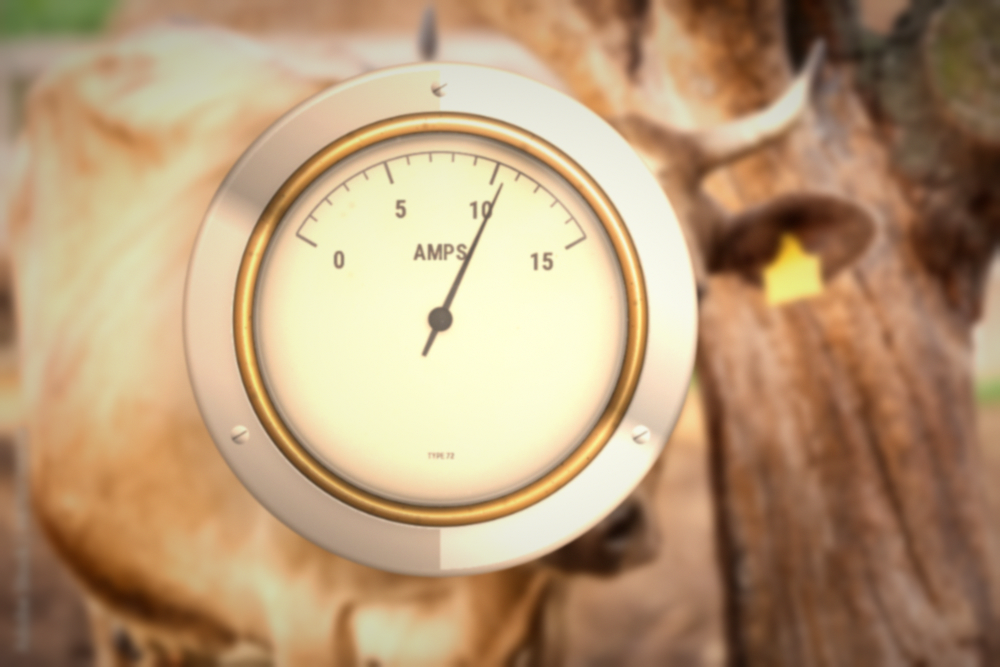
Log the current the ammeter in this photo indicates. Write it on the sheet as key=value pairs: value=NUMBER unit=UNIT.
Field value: value=10.5 unit=A
